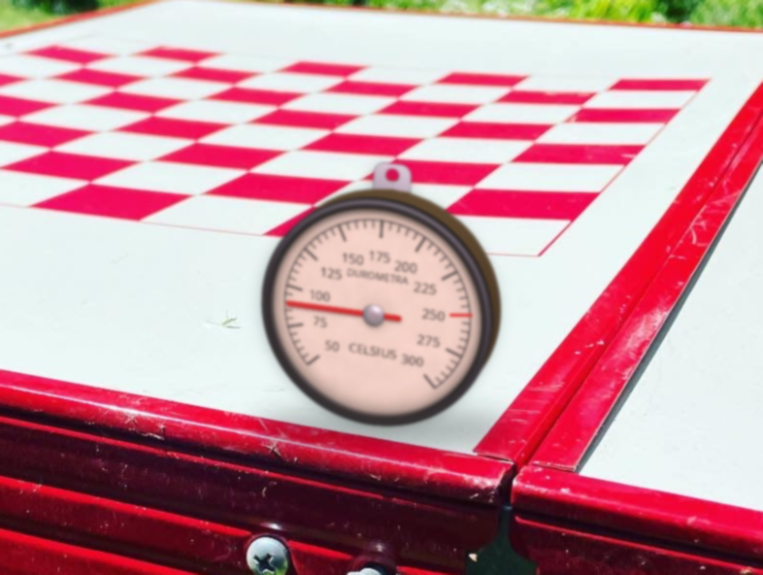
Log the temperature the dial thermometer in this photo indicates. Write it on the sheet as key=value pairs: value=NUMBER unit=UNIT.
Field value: value=90 unit=°C
